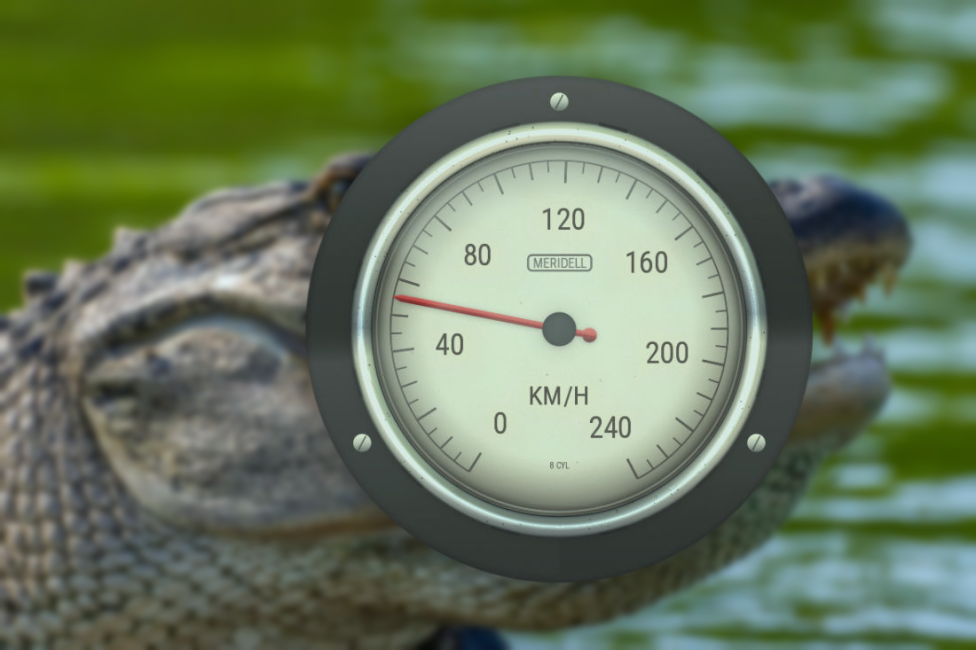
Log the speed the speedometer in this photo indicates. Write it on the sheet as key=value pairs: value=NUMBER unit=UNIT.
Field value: value=55 unit=km/h
